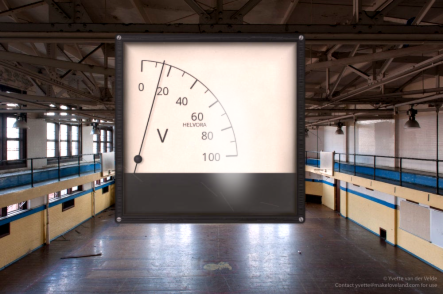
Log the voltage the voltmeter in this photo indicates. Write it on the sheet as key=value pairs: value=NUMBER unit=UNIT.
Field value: value=15 unit=V
